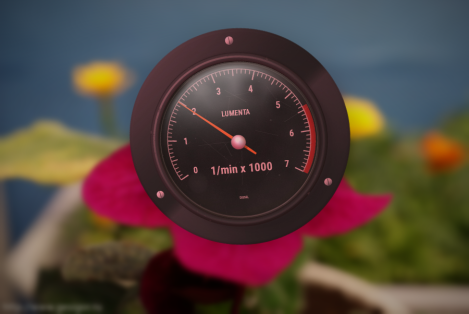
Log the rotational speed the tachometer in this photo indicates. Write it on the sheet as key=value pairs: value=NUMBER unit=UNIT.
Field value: value=2000 unit=rpm
